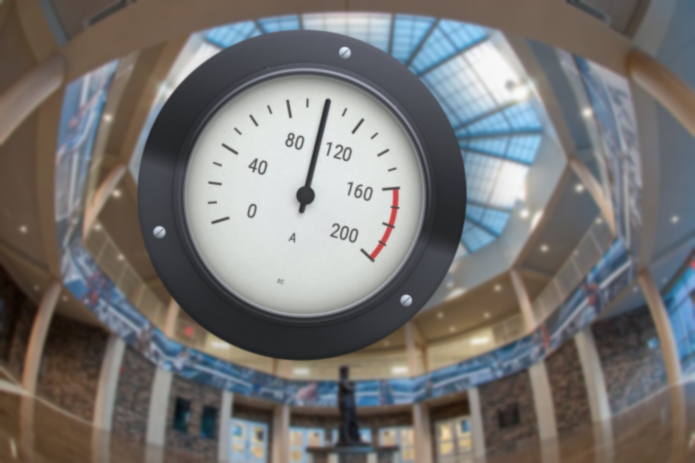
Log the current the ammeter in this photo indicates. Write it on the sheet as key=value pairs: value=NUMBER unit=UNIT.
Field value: value=100 unit=A
